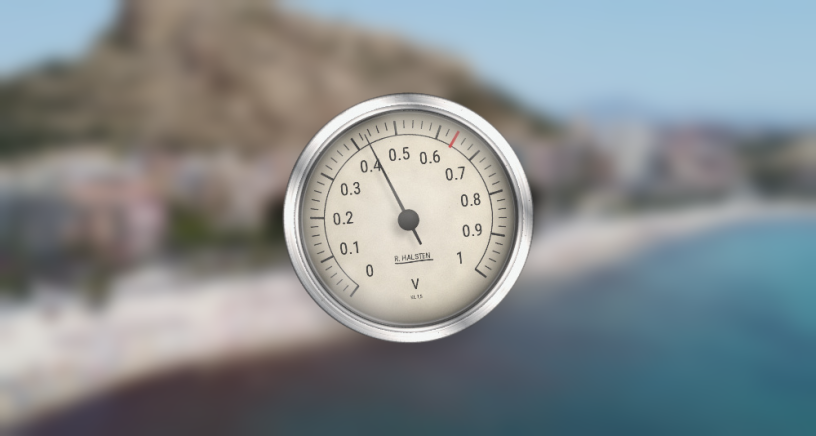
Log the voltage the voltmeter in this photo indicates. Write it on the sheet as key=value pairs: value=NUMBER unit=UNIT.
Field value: value=0.43 unit=V
